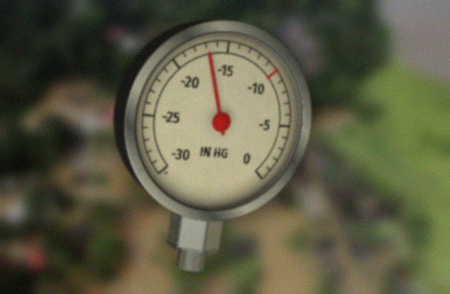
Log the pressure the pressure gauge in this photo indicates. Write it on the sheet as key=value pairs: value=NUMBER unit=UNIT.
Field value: value=-17 unit=inHg
